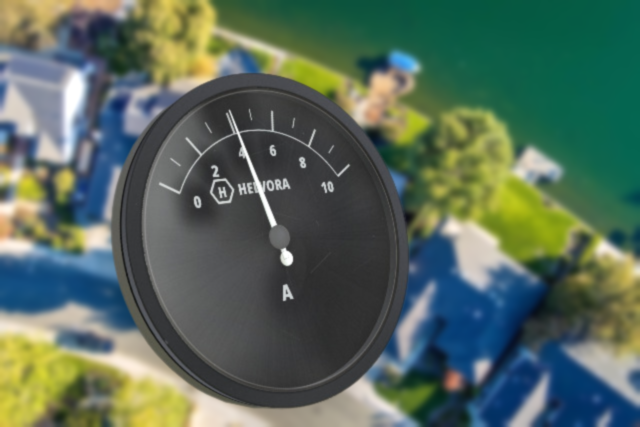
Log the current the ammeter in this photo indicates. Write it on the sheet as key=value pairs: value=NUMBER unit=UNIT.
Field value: value=4 unit=A
